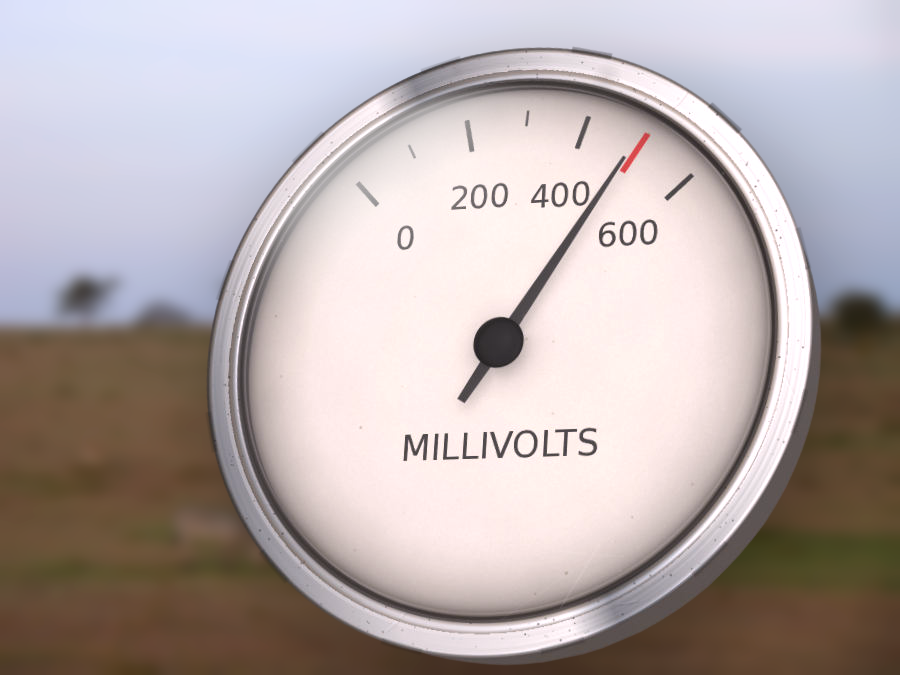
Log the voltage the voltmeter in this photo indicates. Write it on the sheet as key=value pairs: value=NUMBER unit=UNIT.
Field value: value=500 unit=mV
